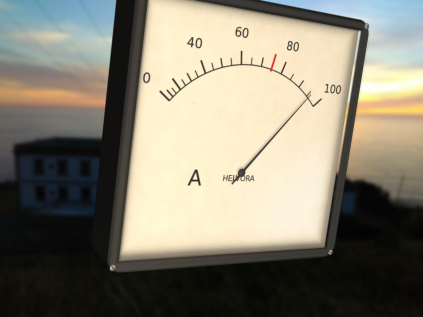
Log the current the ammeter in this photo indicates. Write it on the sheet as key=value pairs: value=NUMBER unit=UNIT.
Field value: value=95 unit=A
